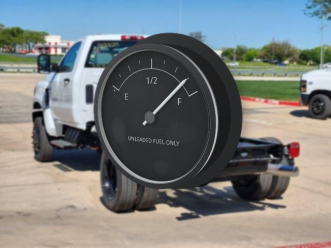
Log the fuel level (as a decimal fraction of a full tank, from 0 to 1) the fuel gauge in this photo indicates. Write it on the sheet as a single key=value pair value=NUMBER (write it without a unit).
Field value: value=0.875
